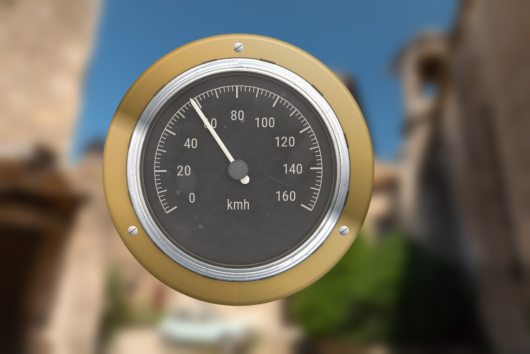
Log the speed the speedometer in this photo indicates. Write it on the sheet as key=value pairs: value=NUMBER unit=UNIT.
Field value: value=58 unit=km/h
